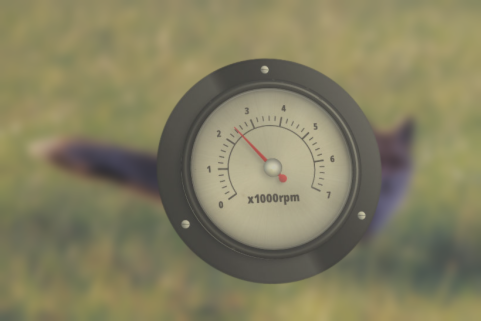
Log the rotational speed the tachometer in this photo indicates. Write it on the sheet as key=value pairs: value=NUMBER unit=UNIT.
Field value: value=2400 unit=rpm
